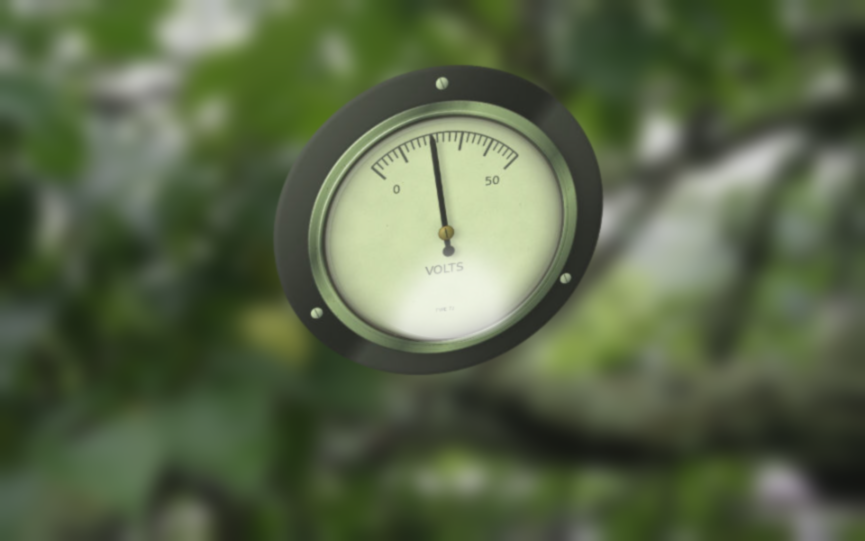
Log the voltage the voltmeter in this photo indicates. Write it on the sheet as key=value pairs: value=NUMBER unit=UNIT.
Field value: value=20 unit=V
